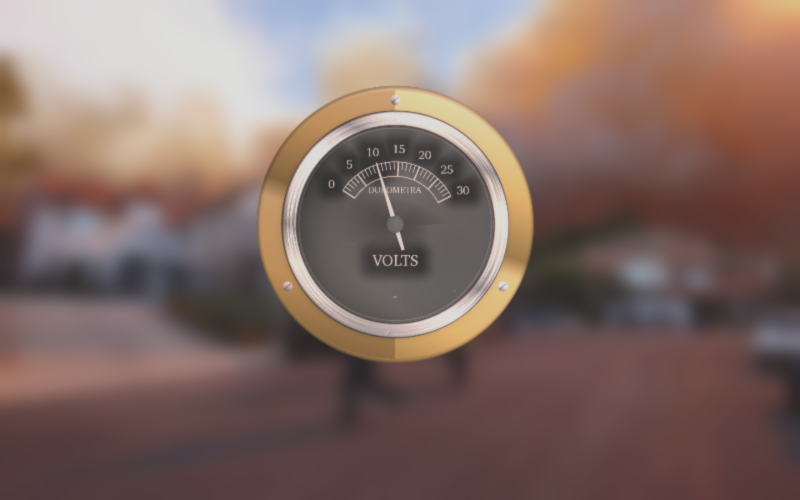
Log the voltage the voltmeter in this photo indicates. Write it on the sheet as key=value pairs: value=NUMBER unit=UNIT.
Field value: value=10 unit=V
